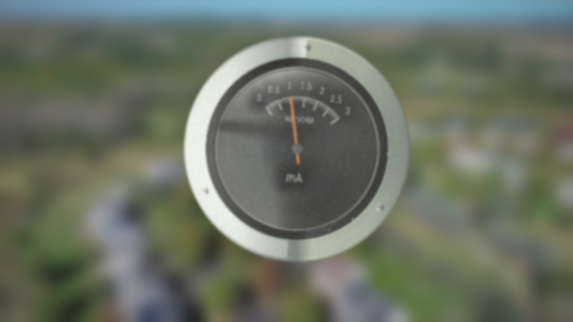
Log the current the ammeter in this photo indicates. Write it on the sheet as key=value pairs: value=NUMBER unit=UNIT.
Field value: value=1 unit=mA
